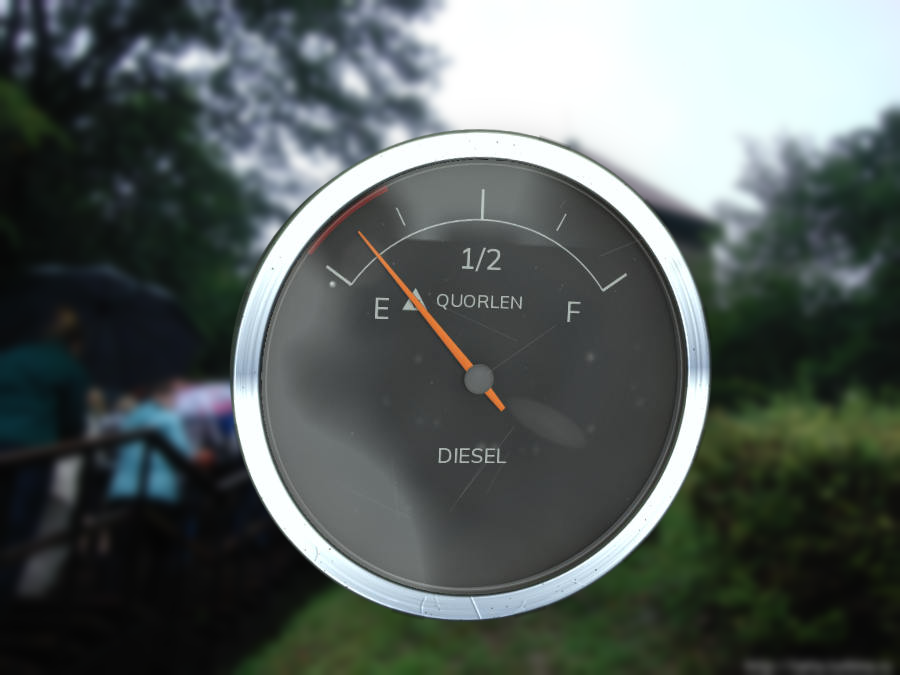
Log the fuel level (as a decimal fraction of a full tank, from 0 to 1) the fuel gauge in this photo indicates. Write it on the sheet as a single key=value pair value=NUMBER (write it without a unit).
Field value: value=0.125
